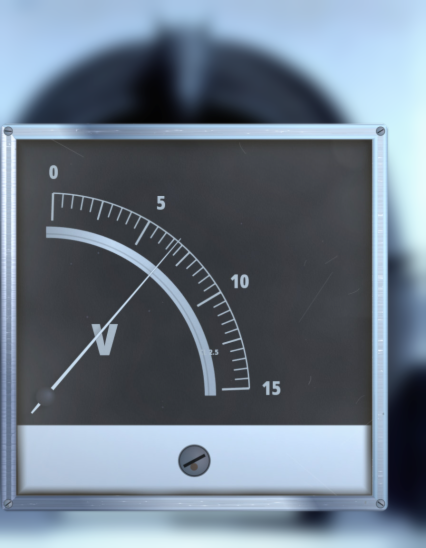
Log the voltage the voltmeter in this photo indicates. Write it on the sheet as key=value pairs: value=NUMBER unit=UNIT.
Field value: value=6.75 unit=V
